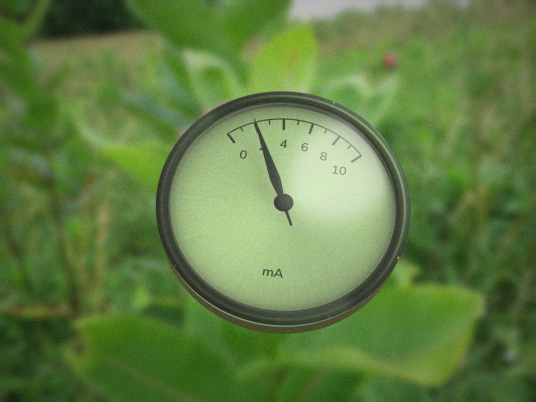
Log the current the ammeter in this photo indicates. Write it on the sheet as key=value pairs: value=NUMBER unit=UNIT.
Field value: value=2 unit=mA
